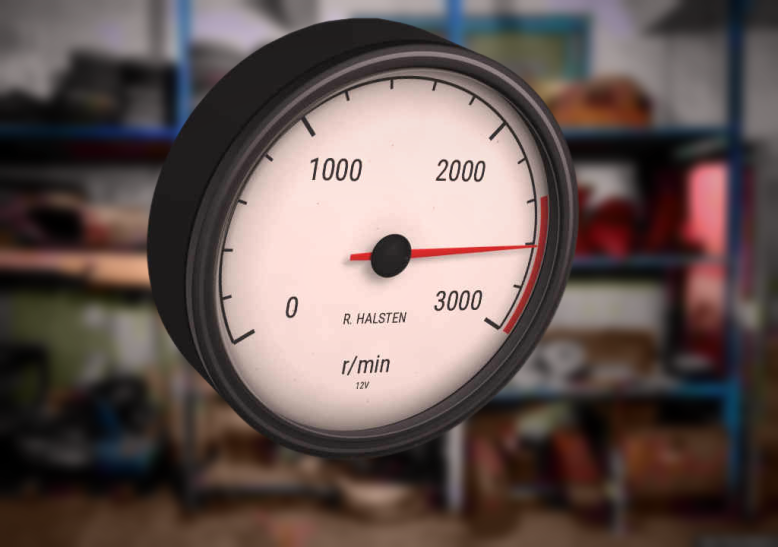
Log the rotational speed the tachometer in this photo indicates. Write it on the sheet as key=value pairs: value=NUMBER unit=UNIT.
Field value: value=2600 unit=rpm
